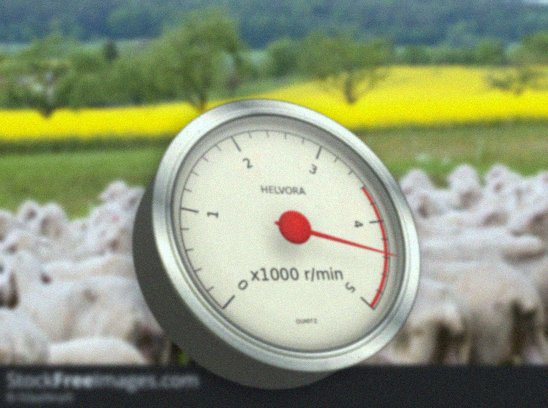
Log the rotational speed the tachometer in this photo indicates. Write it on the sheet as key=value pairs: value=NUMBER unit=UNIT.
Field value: value=4400 unit=rpm
